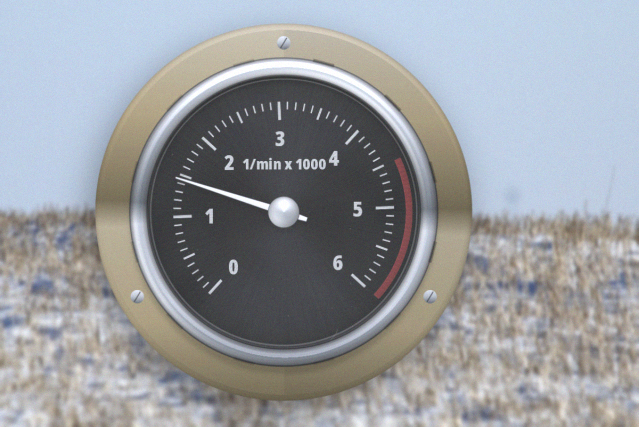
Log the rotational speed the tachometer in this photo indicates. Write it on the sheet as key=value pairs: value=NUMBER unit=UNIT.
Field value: value=1450 unit=rpm
